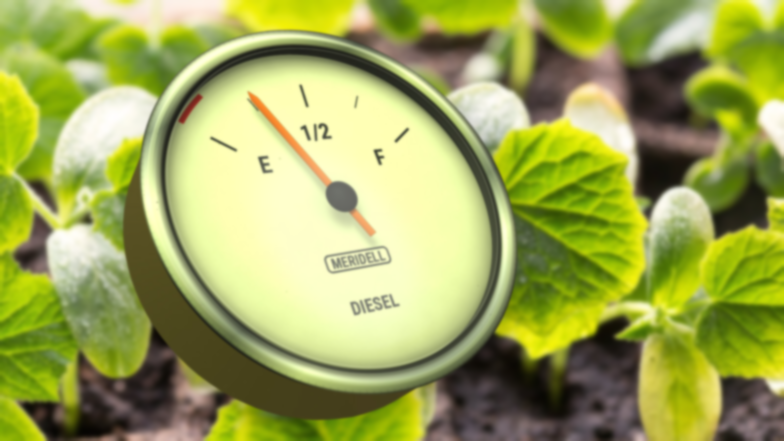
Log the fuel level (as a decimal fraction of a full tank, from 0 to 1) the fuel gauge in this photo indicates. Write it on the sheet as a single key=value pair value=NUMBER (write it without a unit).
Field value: value=0.25
